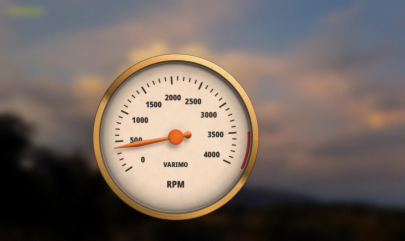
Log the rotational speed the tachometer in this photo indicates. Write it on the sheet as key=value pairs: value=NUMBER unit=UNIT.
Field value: value=400 unit=rpm
